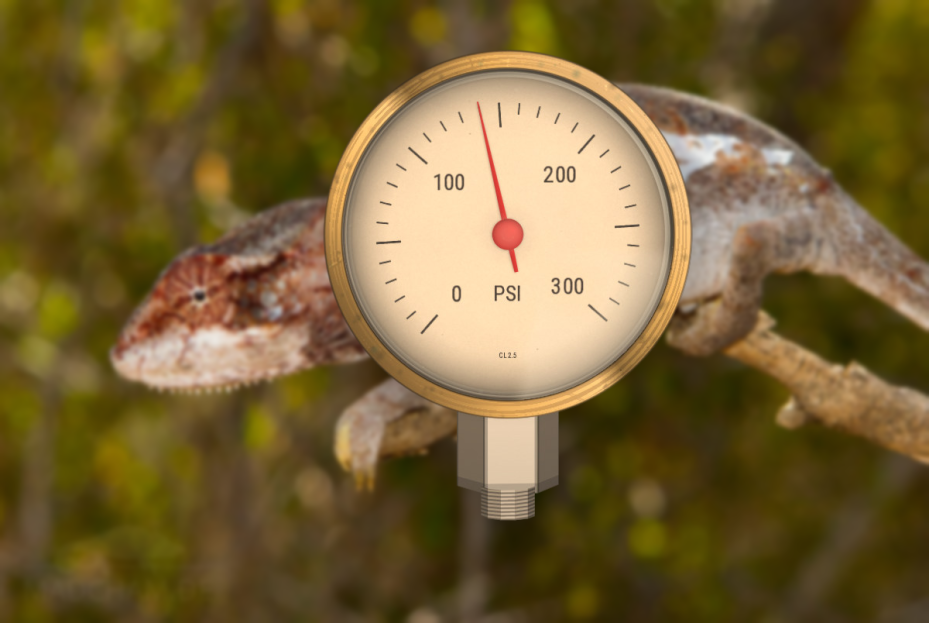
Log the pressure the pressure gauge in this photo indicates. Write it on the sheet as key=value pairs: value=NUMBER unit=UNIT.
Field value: value=140 unit=psi
